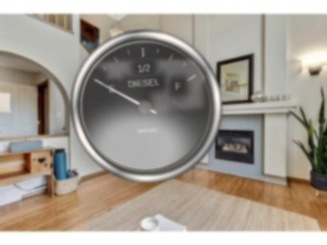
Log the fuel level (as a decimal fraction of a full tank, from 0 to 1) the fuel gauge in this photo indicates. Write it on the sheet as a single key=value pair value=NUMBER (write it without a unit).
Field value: value=0
